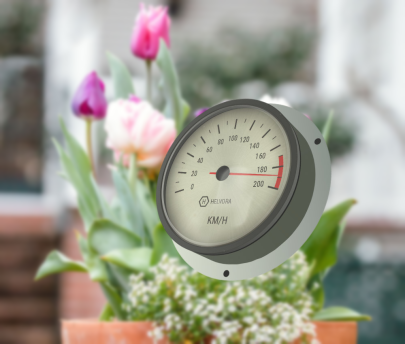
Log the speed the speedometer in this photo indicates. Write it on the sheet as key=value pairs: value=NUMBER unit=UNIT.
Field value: value=190 unit=km/h
